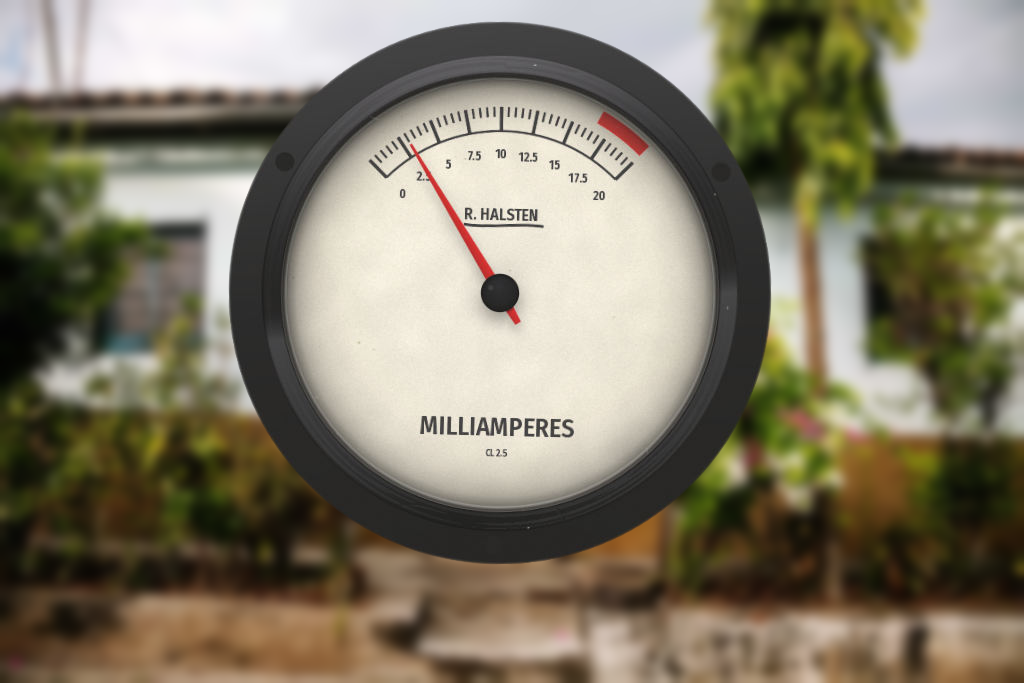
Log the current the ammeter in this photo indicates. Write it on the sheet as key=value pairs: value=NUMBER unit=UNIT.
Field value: value=3 unit=mA
